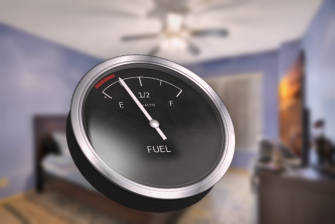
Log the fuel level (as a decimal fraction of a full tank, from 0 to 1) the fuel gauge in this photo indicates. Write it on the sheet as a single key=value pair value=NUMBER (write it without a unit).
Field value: value=0.25
